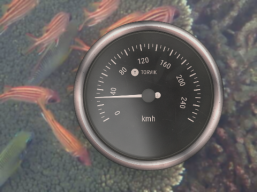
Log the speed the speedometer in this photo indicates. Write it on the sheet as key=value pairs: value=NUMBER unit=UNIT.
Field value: value=30 unit=km/h
